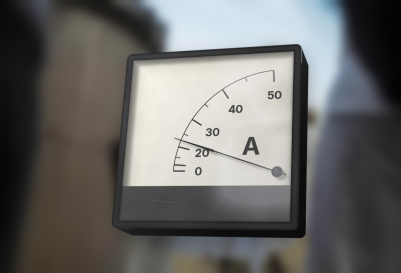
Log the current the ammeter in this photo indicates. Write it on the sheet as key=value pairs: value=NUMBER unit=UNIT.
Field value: value=22.5 unit=A
